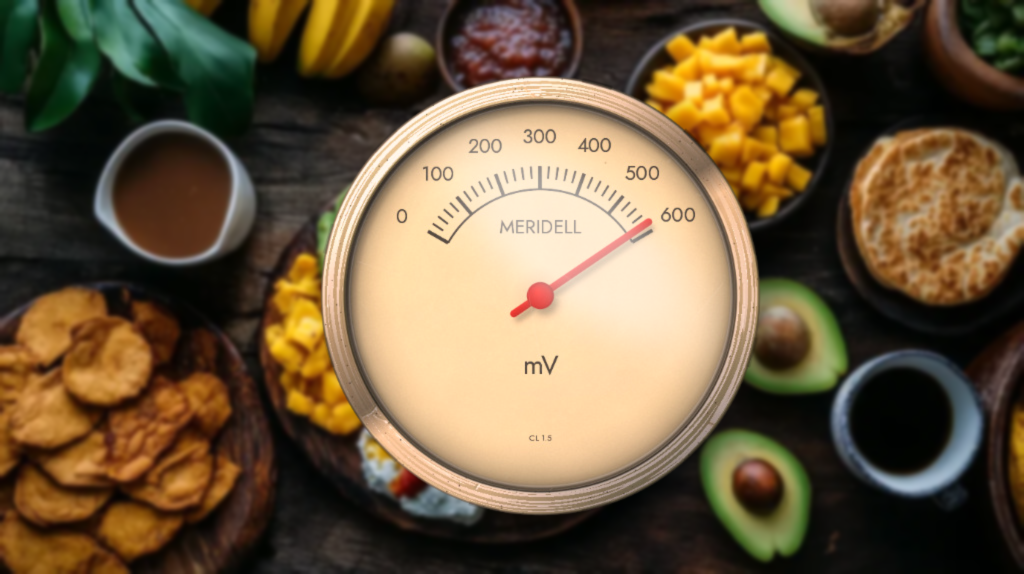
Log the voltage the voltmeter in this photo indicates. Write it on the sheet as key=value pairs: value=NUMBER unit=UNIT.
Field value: value=580 unit=mV
